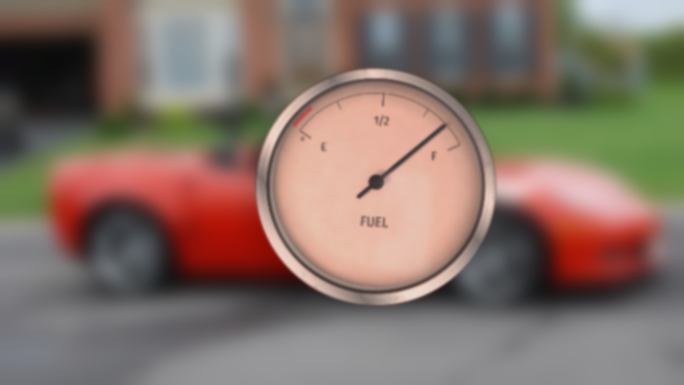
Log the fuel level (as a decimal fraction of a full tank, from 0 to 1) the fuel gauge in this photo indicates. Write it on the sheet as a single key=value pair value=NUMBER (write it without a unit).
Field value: value=0.875
